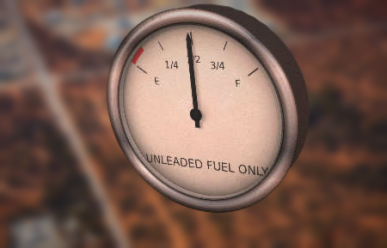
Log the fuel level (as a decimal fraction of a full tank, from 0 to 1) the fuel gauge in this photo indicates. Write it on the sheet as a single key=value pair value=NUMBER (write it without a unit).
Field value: value=0.5
